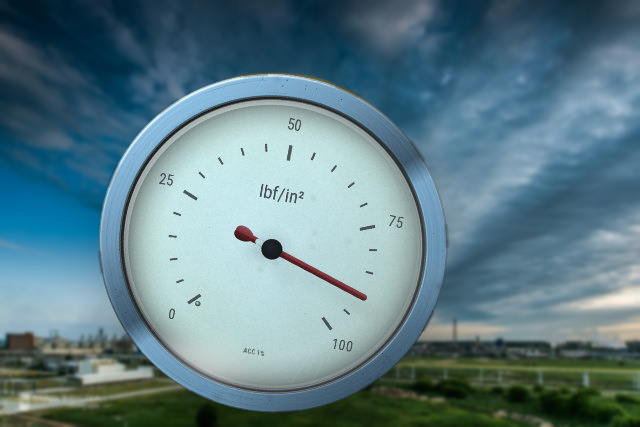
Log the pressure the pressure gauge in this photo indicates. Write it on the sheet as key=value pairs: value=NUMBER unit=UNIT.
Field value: value=90 unit=psi
